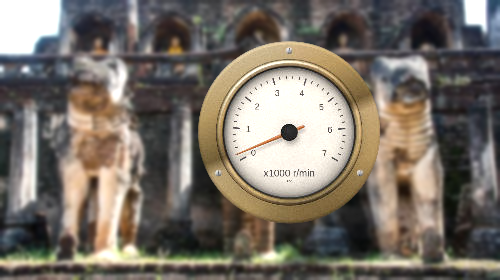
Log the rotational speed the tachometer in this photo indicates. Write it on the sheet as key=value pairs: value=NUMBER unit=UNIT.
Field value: value=200 unit=rpm
